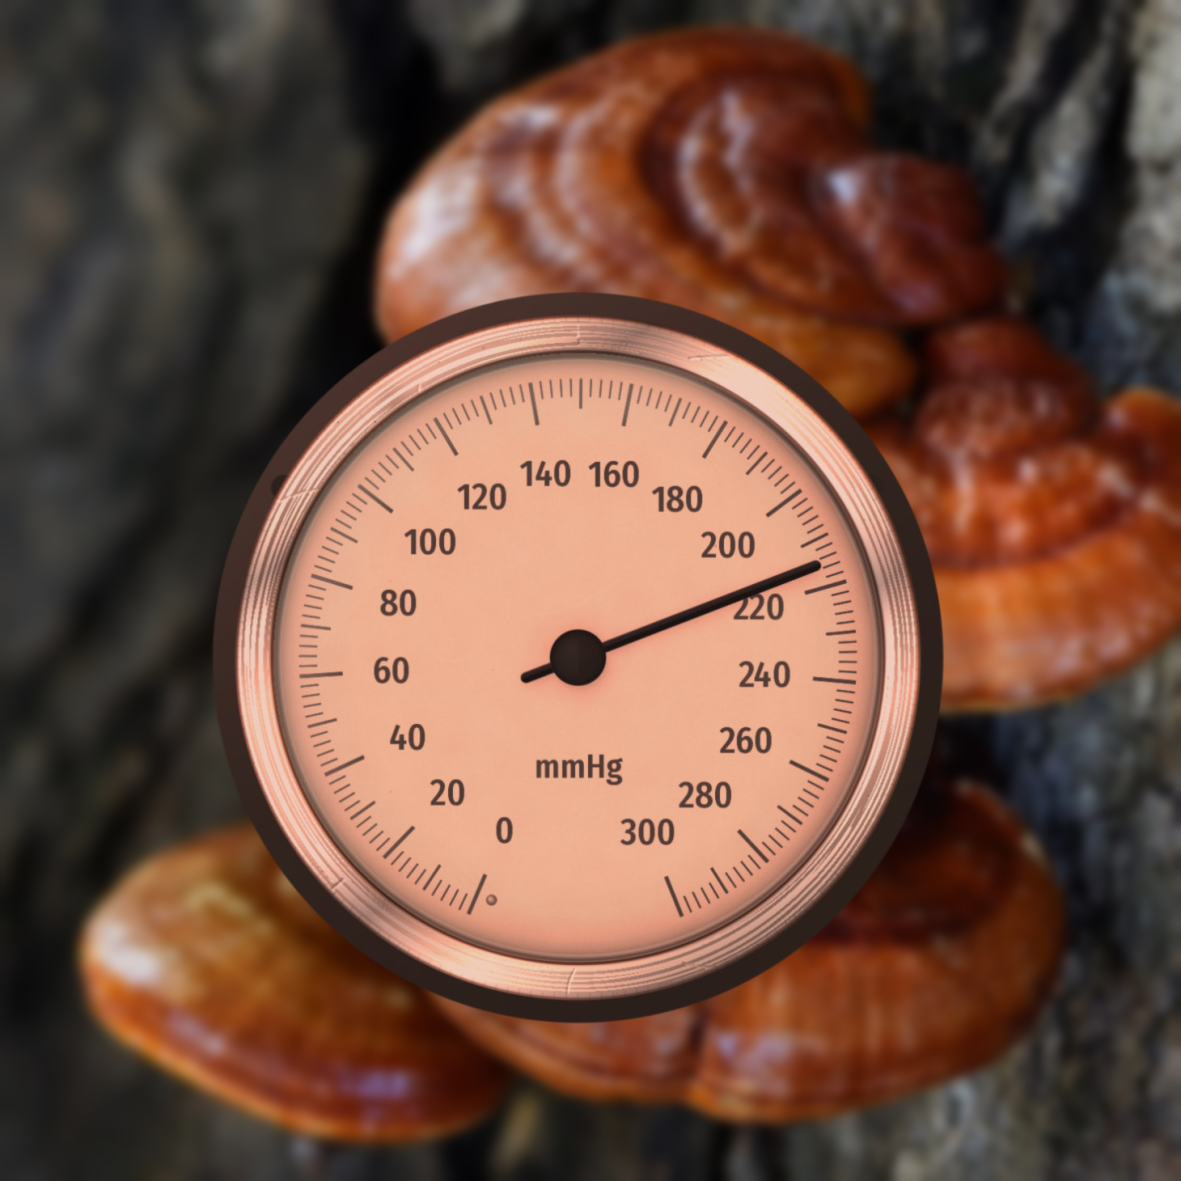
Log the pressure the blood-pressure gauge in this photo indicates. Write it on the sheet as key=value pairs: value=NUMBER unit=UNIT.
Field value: value=215 unit=mmHg
